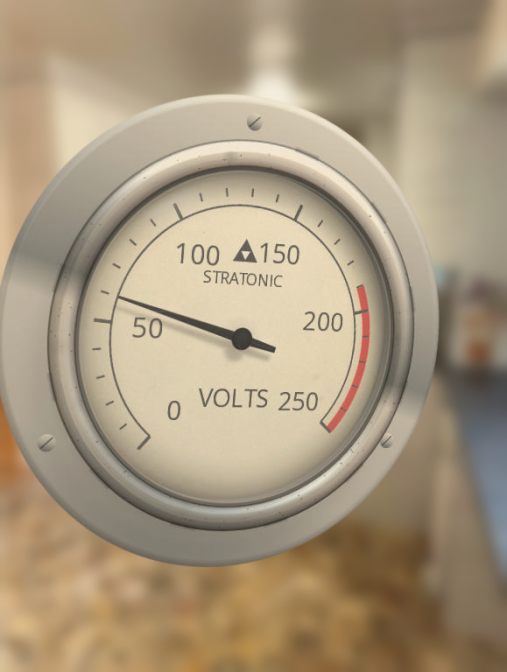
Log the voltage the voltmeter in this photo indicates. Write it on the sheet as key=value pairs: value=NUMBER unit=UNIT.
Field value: value=60 unit=V
